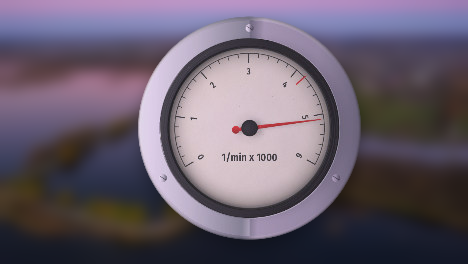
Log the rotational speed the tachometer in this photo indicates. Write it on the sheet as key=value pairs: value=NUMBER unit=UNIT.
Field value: value=5100 unit=rpm
